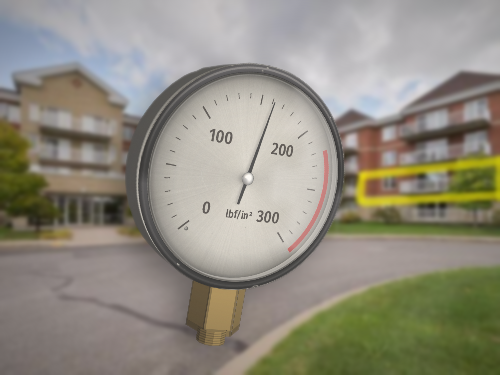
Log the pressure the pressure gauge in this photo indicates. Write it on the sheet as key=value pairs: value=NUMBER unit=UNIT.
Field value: value=160 unit=psi
